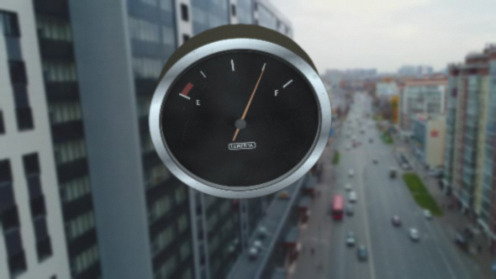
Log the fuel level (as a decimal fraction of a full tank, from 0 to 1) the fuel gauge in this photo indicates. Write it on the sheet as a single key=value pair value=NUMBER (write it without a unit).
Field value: value=0.75
